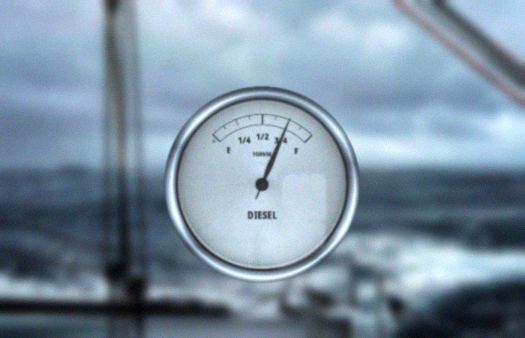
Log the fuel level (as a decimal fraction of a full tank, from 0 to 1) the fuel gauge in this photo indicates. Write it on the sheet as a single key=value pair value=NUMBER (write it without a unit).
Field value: value=0.75
